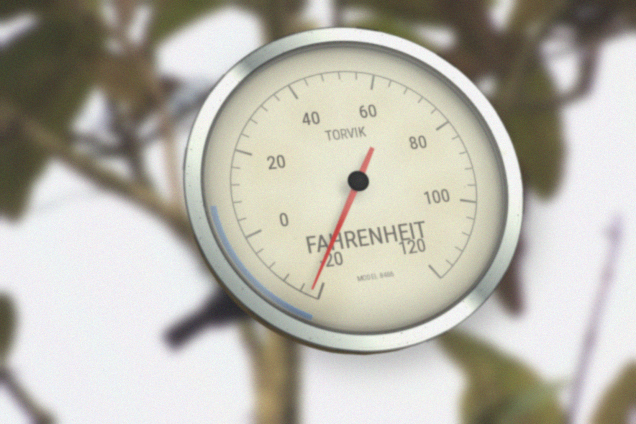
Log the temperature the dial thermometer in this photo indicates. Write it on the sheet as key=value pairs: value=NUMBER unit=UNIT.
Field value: value=-18 unit=°F
